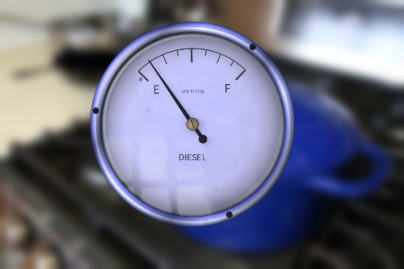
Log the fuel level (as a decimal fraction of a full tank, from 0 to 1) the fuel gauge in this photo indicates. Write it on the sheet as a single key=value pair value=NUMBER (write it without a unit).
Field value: value=0.125
